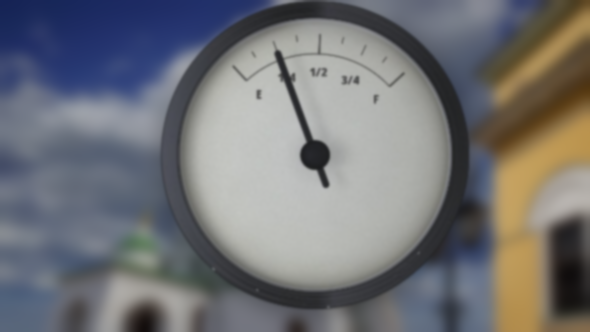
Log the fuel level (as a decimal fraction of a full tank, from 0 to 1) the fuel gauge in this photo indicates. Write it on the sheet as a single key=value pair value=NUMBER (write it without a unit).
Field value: value=0.25
